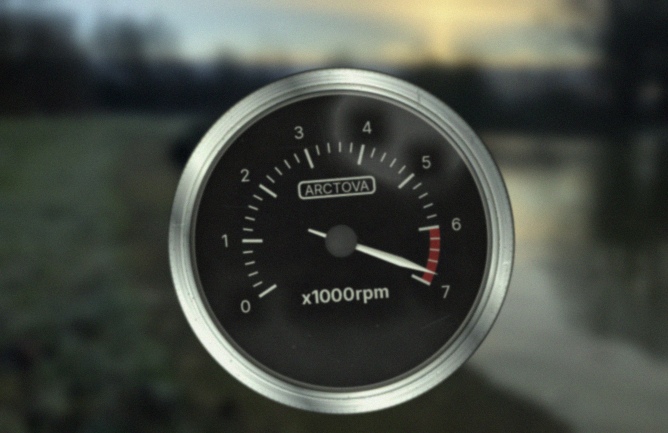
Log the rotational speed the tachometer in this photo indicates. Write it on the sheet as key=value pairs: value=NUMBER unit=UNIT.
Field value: value=6800 unit=rpm
